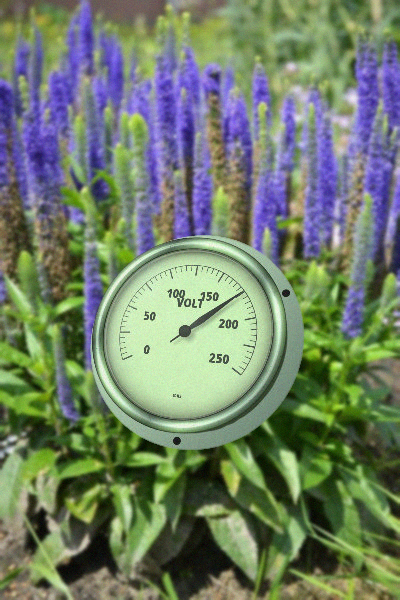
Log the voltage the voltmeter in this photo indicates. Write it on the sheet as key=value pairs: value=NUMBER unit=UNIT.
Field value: value=175 unit=V
